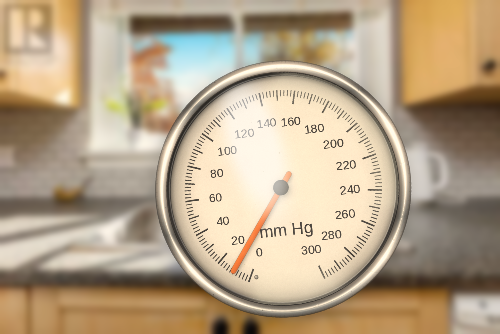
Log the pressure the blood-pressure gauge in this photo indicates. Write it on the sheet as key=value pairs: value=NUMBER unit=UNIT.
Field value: value=10 unit=mmHg
